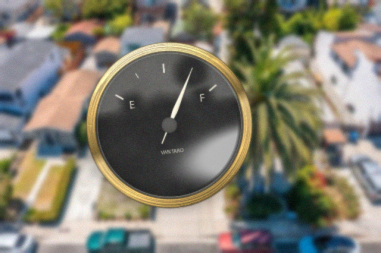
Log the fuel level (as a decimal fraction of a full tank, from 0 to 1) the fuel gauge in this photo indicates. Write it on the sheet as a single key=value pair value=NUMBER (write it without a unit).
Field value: value=0.75
